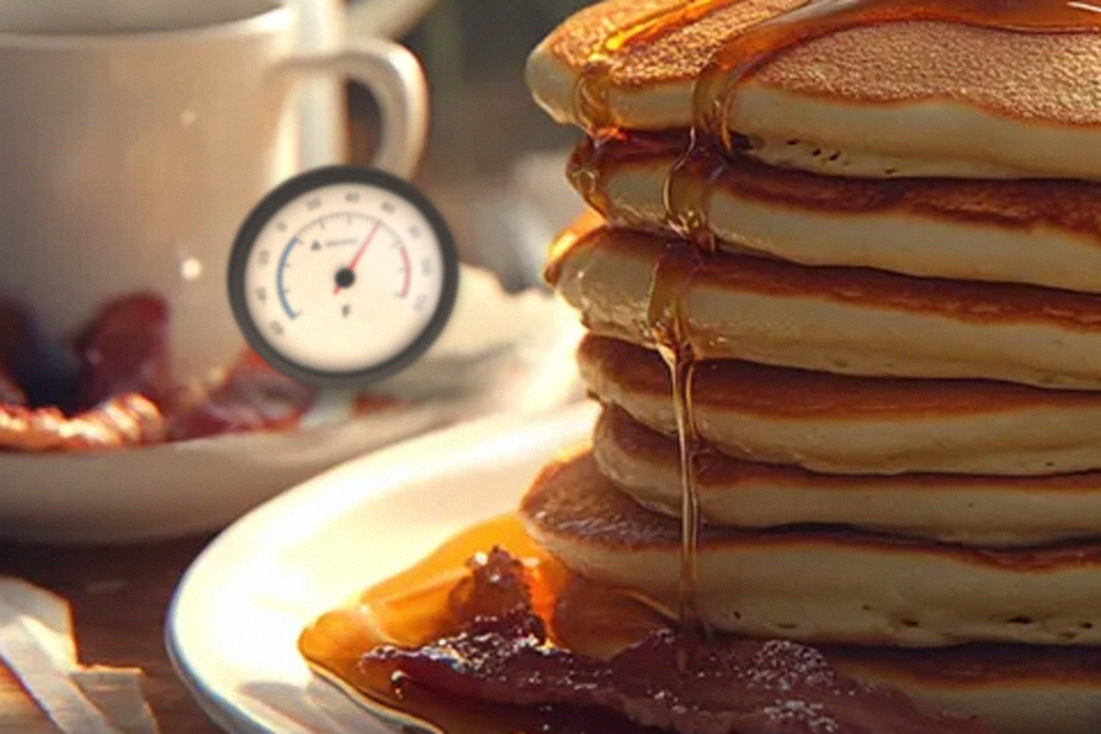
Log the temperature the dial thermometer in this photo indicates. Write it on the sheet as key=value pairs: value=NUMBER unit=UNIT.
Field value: value=60 unit=°F
